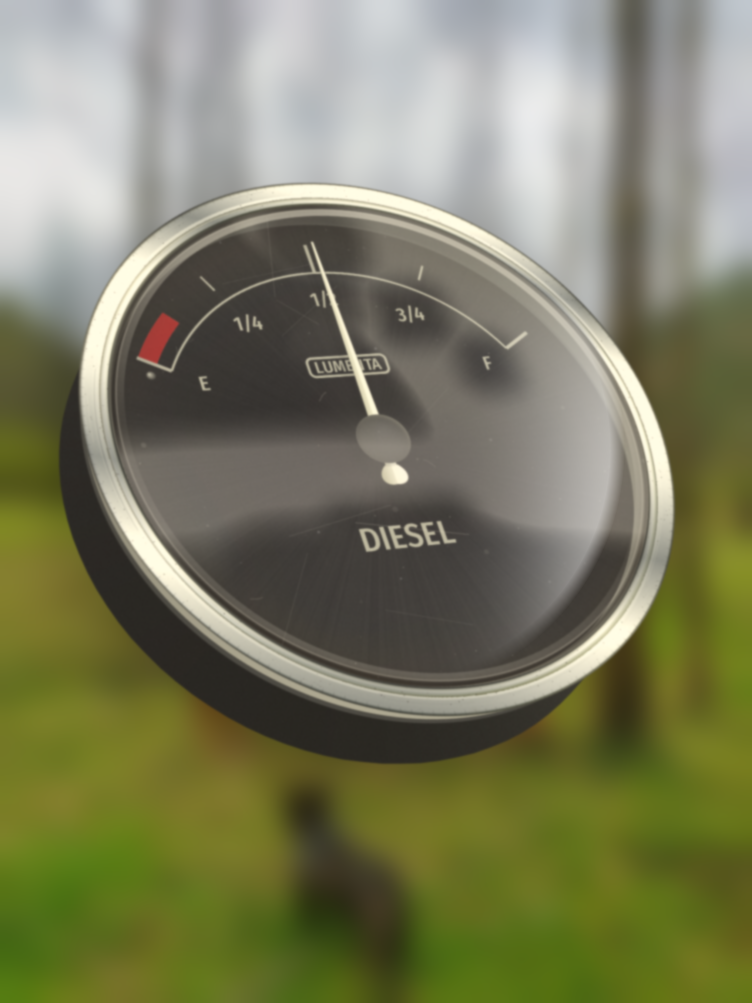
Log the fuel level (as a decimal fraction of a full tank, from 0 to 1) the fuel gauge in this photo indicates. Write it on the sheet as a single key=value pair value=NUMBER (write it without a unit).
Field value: value=0.5
